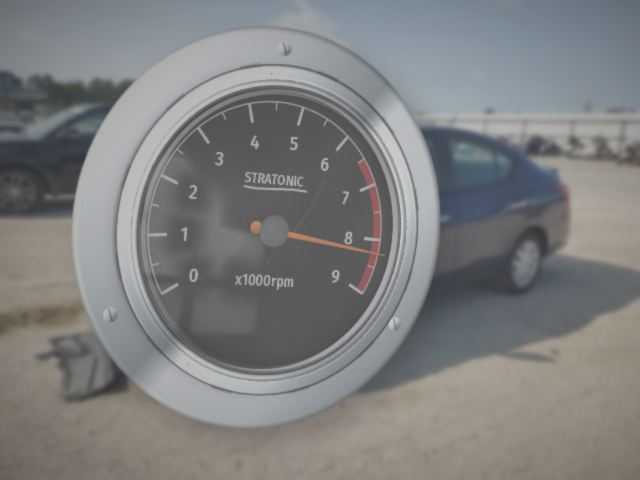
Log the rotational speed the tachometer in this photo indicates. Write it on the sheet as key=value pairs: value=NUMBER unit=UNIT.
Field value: value=8250 unit=rpm
